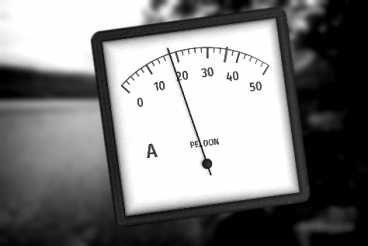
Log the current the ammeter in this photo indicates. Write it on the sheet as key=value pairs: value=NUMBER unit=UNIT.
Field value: value=18 unit=A
